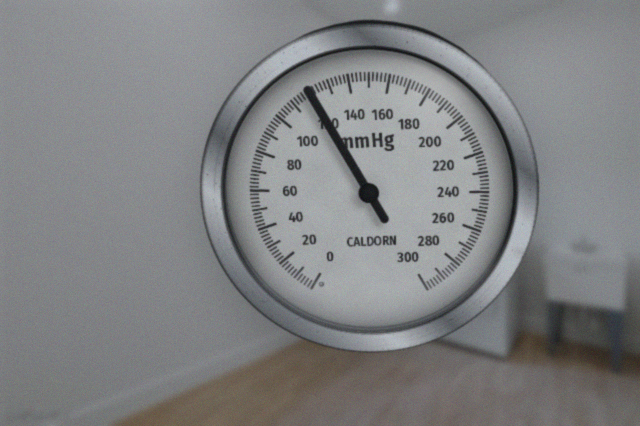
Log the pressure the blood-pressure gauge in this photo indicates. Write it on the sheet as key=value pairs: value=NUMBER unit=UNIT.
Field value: value=120 unit=mmHg
